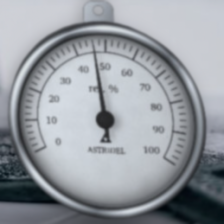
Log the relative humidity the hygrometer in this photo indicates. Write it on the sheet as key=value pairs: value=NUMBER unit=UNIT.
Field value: value=46 unit=%
